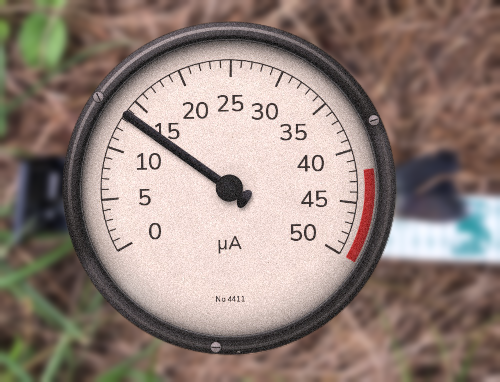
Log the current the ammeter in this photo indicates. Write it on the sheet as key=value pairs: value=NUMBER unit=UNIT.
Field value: value=13.5 unit=µA
